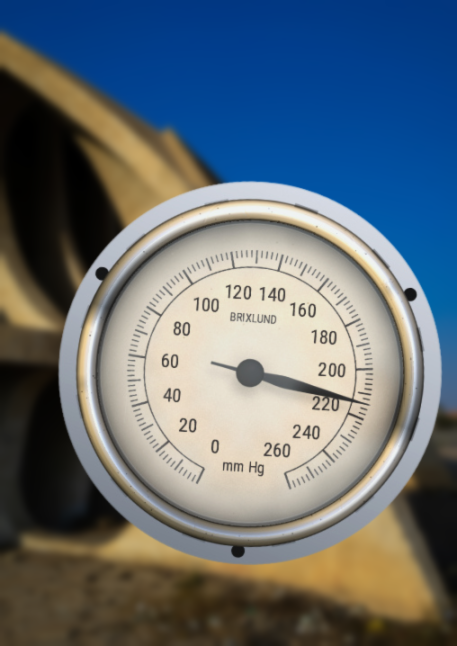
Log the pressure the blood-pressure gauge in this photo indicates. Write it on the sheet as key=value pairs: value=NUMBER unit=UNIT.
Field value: value=214 unit=mmHg
